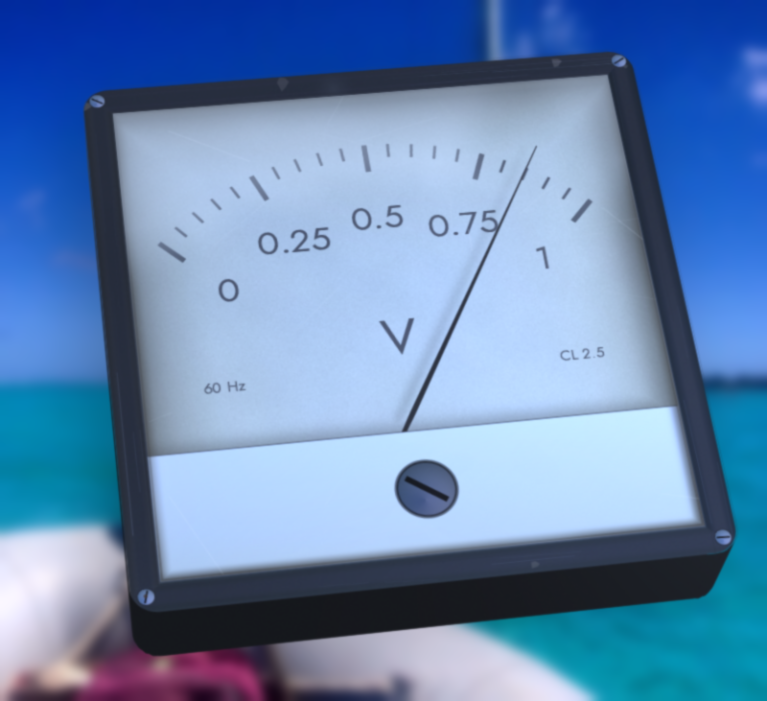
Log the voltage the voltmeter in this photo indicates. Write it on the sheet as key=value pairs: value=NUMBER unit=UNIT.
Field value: value=0.85 unit=V
